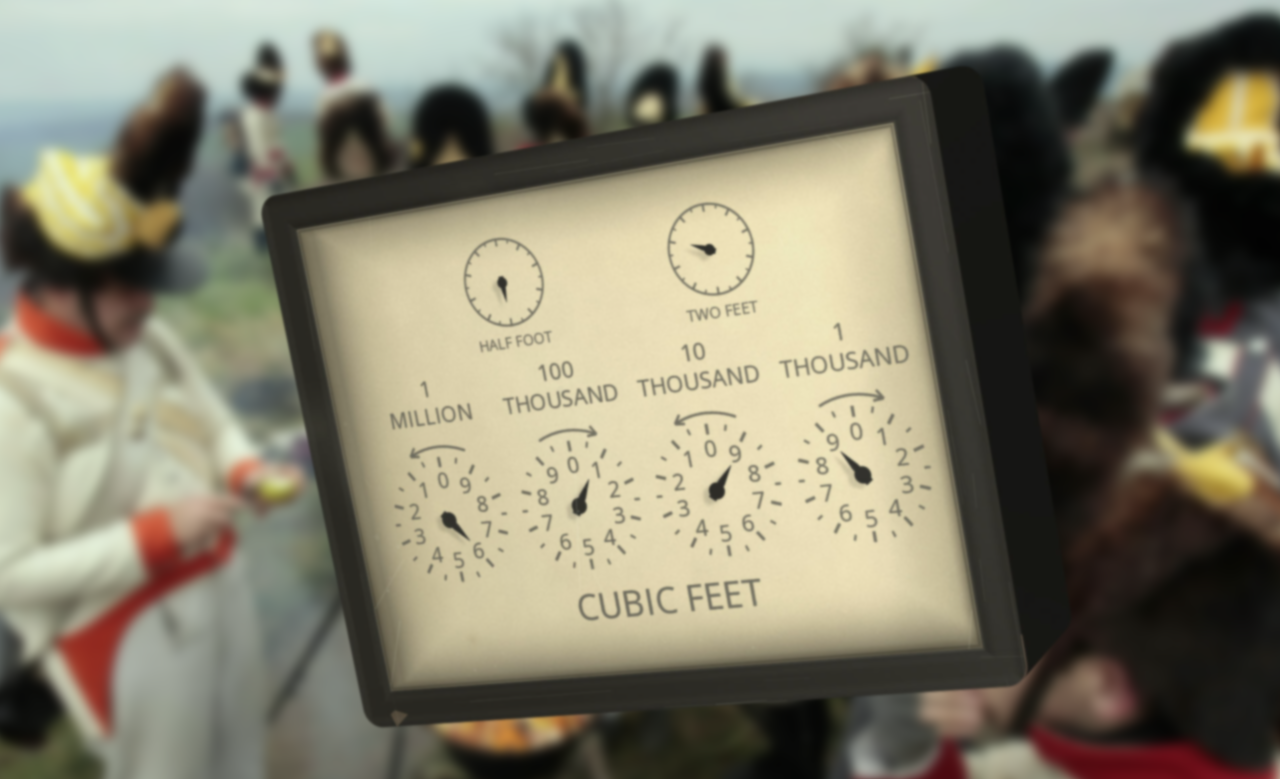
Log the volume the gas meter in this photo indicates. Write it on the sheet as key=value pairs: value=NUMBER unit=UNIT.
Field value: value=608900 unit=ft³
